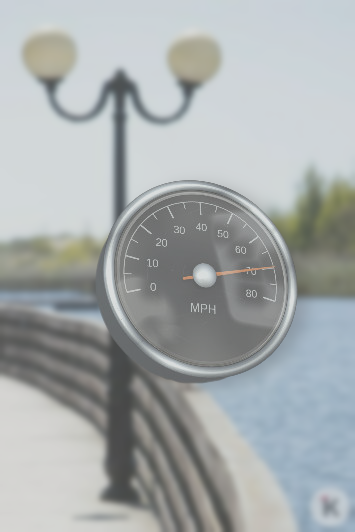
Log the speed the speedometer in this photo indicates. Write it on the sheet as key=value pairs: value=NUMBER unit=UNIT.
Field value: value=70 unit=mph
